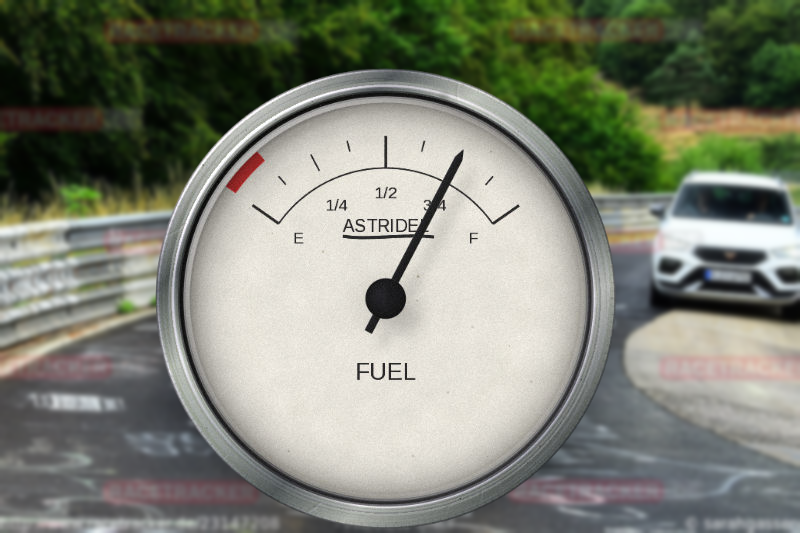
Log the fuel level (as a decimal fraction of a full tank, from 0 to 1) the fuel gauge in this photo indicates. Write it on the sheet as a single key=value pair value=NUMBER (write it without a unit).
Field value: value=0.75
